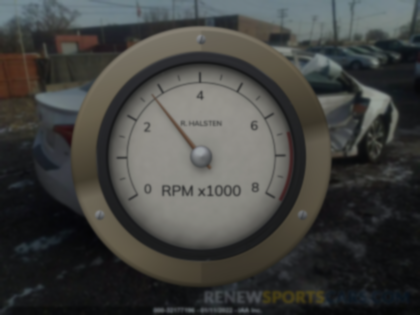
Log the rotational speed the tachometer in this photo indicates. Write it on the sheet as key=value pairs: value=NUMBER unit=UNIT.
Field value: value=2750 unit=rpm
